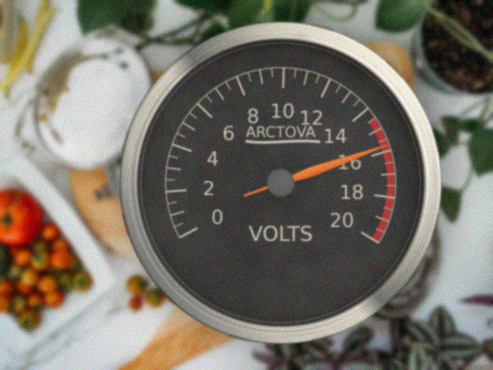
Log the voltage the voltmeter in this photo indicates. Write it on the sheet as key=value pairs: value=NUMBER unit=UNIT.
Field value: value=15.75 unit=V
